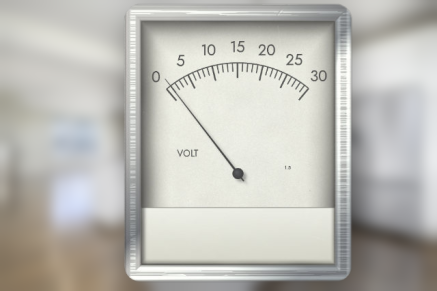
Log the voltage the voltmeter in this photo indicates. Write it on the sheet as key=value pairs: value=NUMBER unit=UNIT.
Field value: value=1 unit=V
